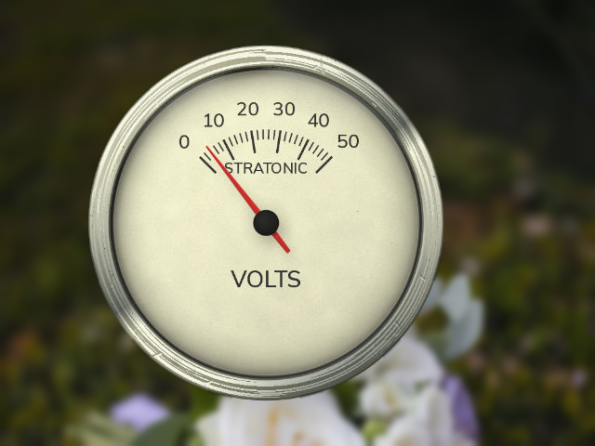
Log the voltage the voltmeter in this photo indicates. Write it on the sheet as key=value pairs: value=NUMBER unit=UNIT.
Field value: value=4 unit=V
